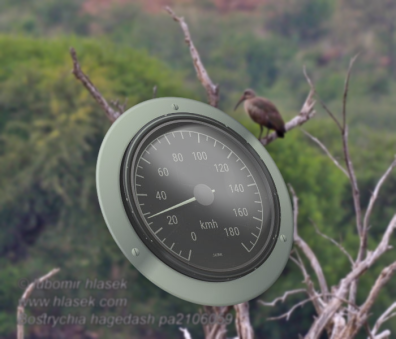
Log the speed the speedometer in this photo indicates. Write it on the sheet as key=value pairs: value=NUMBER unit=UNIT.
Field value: value=27.5 unit=km/h
